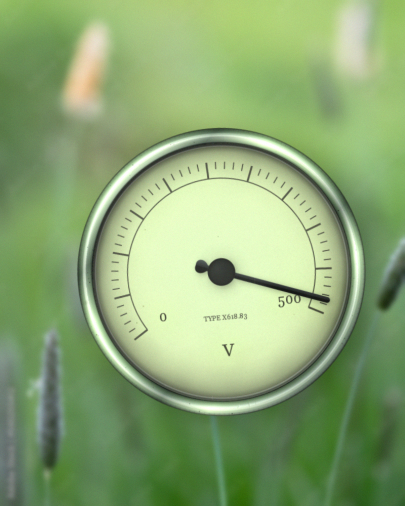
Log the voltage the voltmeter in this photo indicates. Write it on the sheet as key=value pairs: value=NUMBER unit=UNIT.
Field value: value=485 unit=V
